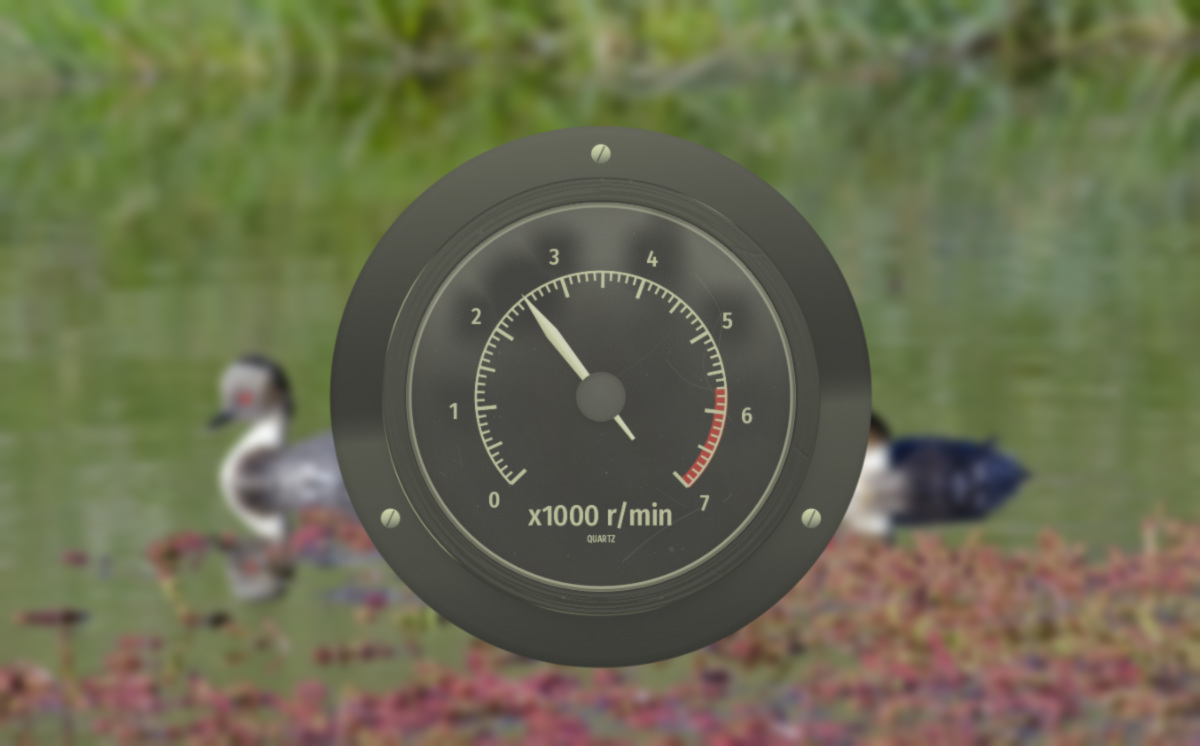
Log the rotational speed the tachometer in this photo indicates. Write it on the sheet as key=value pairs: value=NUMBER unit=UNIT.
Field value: value=2500 unit=rpm
